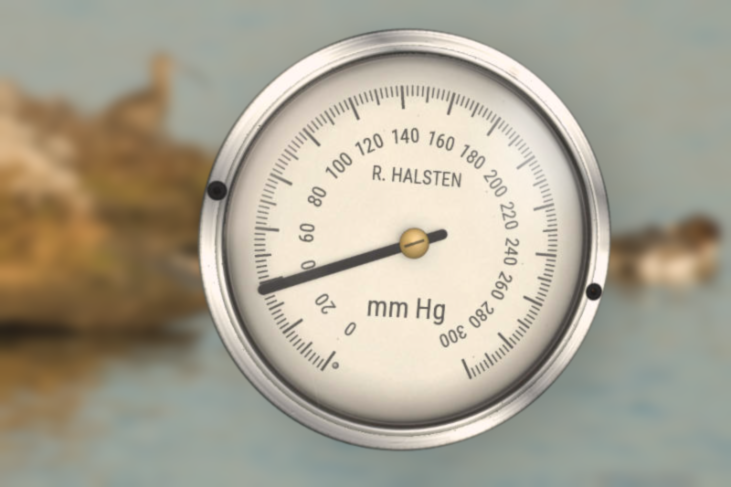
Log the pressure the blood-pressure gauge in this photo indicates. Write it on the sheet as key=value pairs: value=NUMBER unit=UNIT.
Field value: value=38 unit=mmHg
